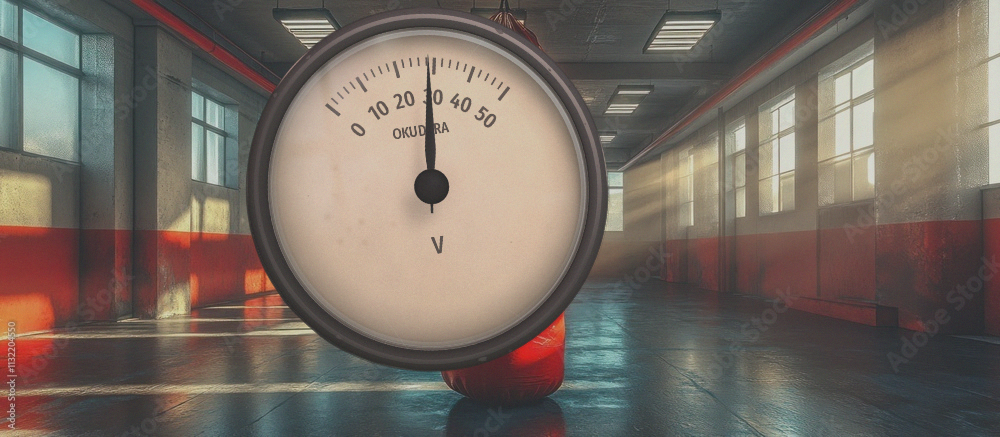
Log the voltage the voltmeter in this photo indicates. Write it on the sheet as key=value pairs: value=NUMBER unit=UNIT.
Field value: value=28 unit=V
